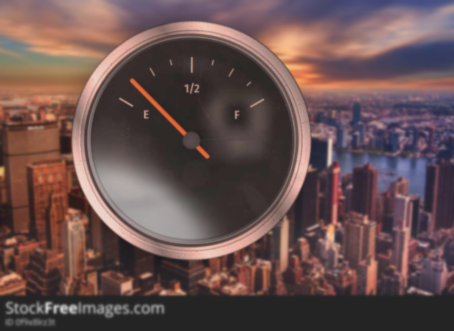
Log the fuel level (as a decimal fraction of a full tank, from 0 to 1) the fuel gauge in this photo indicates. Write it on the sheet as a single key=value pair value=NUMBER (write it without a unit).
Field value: value=0.125
